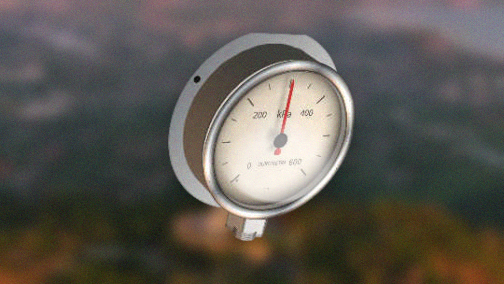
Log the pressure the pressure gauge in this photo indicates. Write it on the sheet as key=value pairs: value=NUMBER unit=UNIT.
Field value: value=300 unit=kPa
